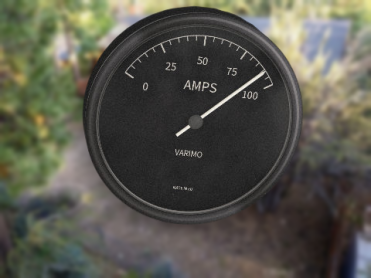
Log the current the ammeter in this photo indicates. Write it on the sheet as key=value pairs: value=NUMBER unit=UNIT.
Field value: value=90 unit=A
